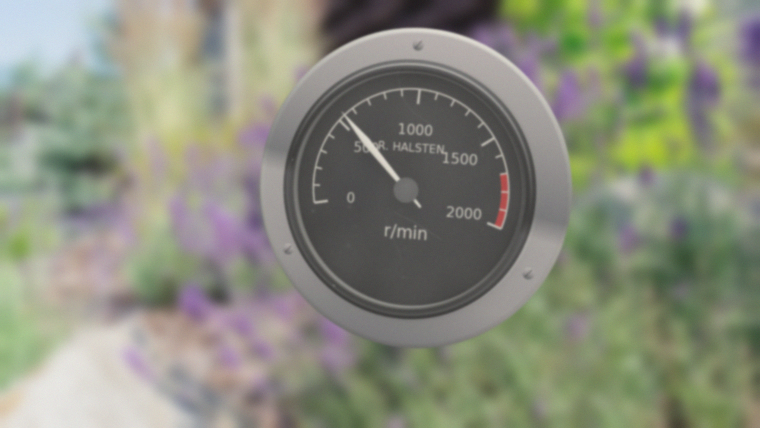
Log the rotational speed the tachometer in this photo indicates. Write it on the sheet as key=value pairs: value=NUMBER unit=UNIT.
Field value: value=550 unit=rpm
